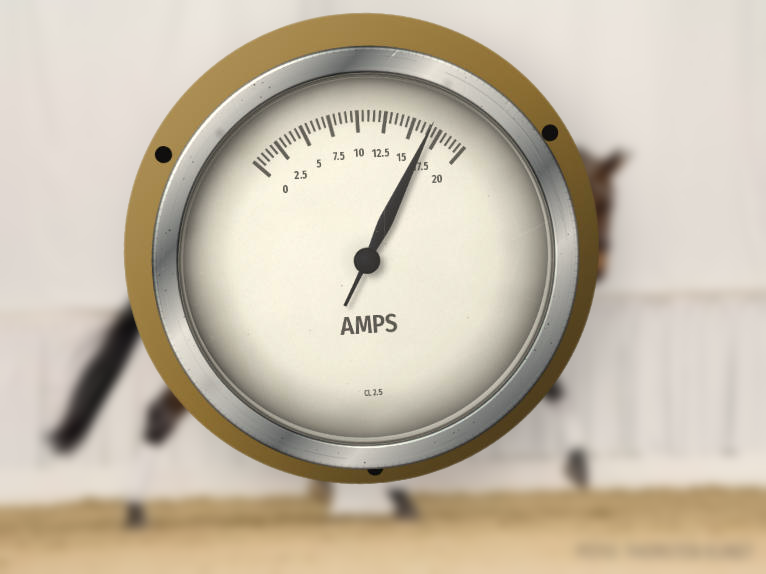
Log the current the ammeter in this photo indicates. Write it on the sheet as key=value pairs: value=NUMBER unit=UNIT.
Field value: value=16.5 unit=A
